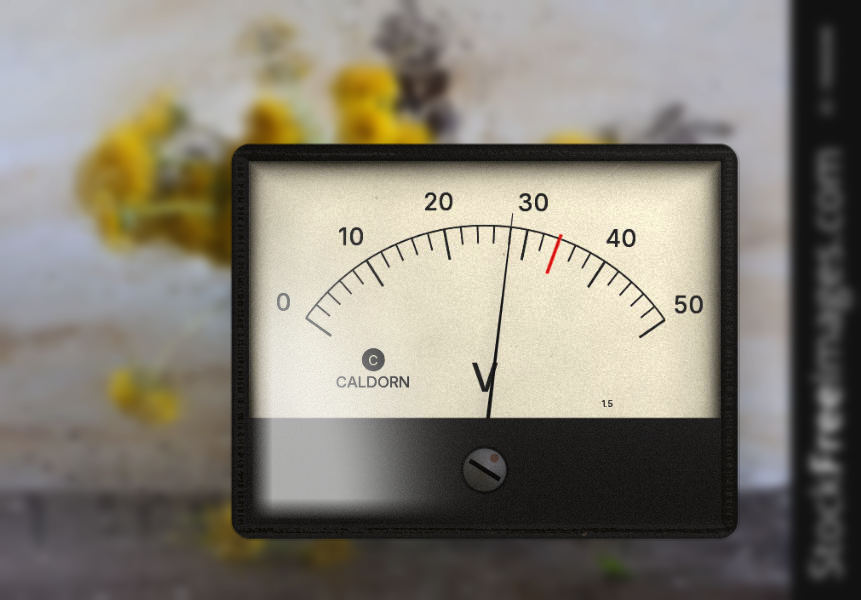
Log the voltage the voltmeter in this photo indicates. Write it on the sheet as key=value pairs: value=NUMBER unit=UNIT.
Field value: value=28 unit=V
